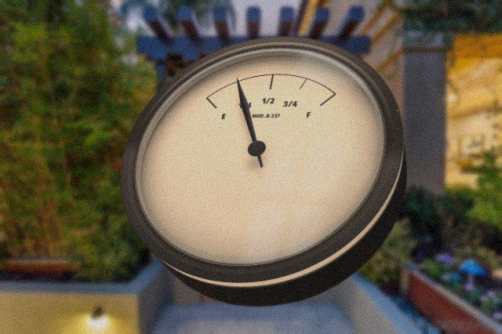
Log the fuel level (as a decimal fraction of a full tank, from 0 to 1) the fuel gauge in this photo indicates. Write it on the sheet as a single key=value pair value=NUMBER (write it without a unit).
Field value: value=0.25
